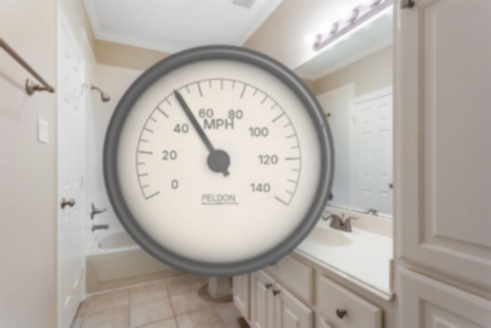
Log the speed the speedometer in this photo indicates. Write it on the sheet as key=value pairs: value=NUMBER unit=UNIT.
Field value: value=50 unit=mph
